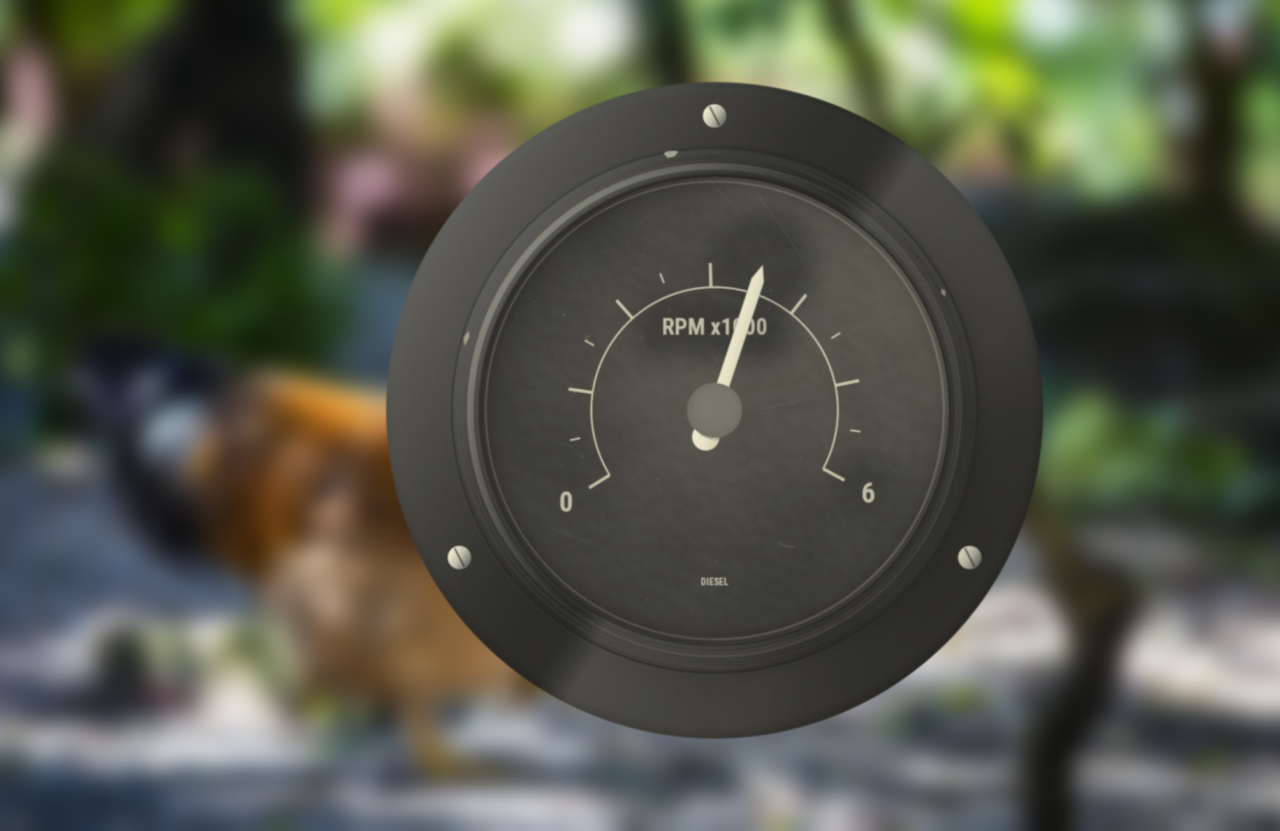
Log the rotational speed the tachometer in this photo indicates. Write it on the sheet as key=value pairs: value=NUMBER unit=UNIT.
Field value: value=3500 unit=rpm
